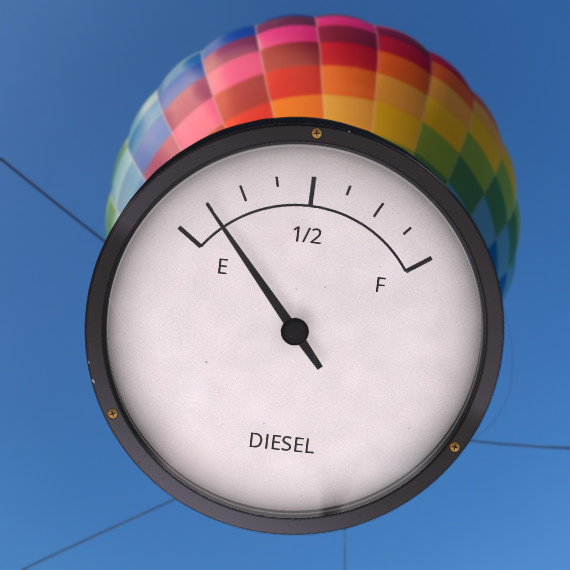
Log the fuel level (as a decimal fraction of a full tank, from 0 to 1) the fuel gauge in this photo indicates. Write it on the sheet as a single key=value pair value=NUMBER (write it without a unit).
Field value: value=0.125
